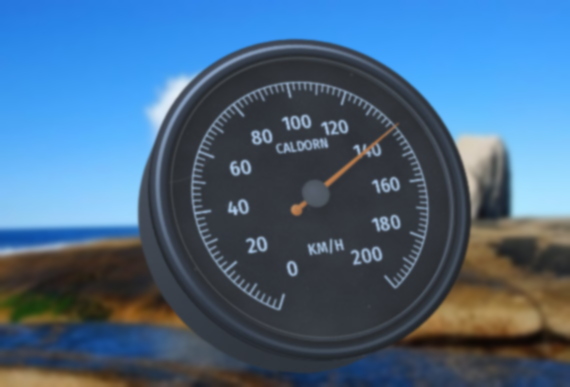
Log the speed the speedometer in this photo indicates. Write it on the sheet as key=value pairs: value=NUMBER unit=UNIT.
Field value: value=140 unit=km/h
